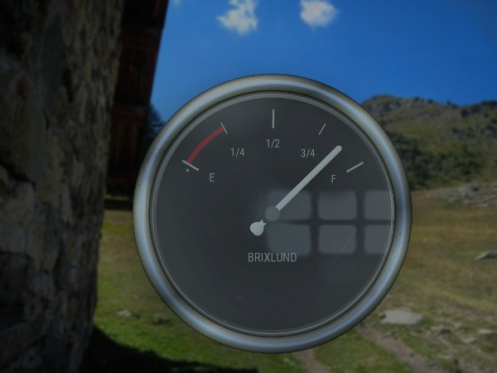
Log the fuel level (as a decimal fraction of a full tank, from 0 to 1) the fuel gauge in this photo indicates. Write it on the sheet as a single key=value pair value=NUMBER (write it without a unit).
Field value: value=0.875
